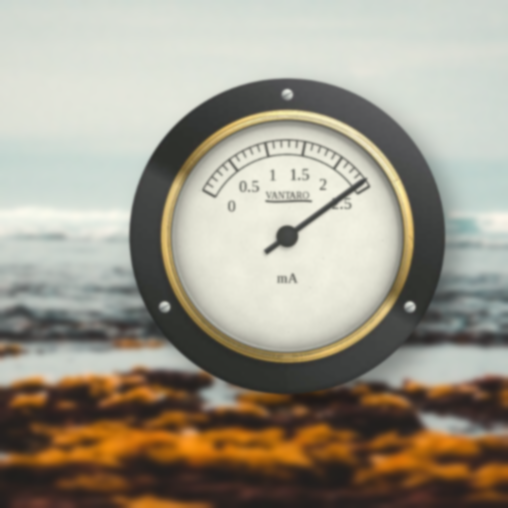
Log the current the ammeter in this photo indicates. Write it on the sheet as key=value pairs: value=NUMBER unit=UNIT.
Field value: value=2.4 unit=mA
